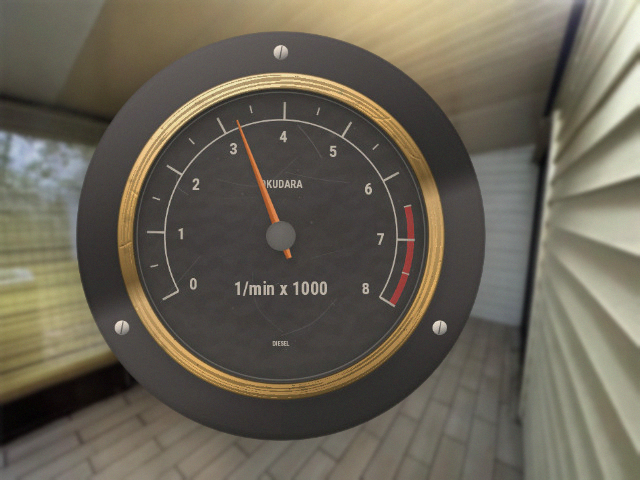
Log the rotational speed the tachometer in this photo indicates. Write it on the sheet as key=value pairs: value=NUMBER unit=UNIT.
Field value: value=3250 unit=rpm
